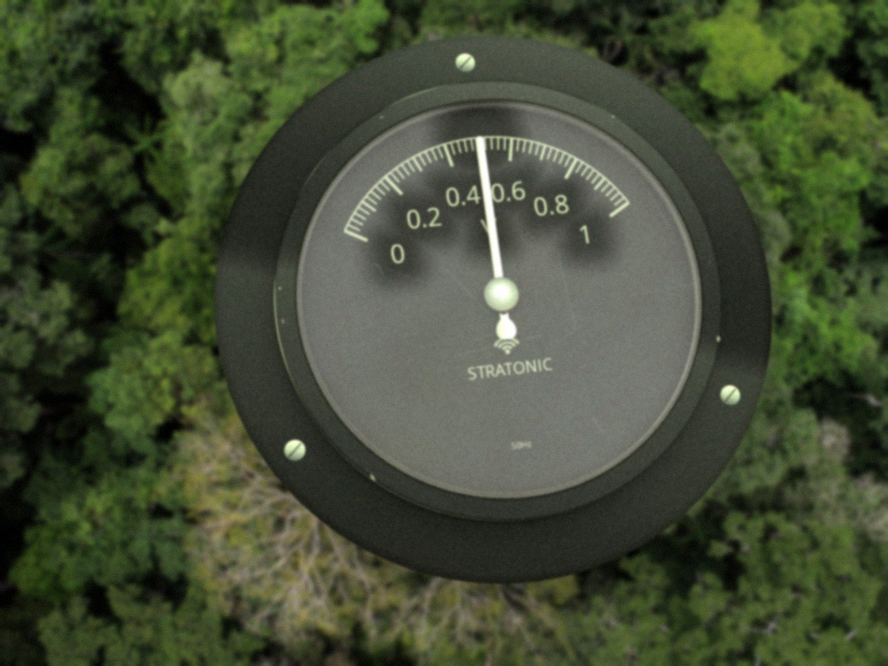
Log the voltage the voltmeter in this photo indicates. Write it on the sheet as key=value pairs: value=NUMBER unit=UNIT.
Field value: value=0.5 unit=V
